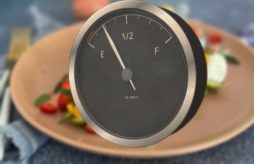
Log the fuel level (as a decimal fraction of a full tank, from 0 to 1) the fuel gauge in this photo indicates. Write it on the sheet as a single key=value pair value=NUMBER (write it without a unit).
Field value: value=0.25
